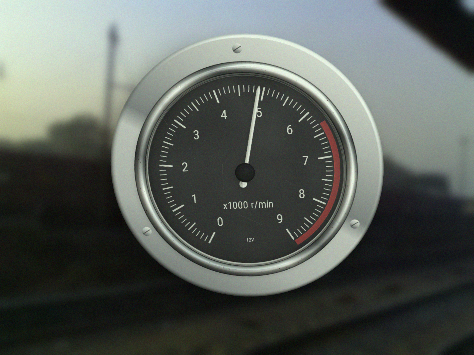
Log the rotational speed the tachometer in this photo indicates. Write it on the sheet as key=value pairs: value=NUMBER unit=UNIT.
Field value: value=4900 unit=rpm
